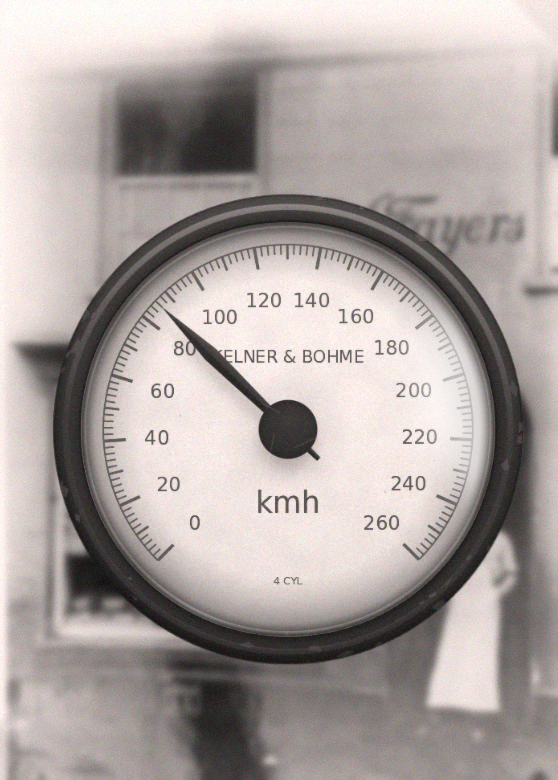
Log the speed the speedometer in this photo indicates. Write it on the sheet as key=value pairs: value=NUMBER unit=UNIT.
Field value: value=86 unit=km/h
